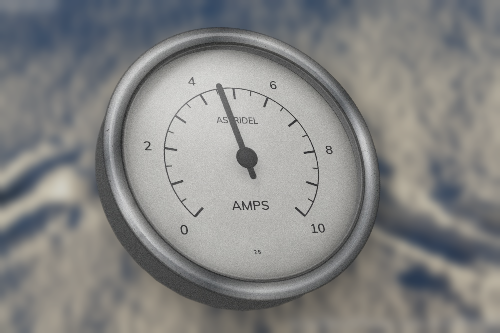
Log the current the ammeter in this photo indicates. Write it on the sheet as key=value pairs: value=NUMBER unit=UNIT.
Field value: value=4.5 unit=A
